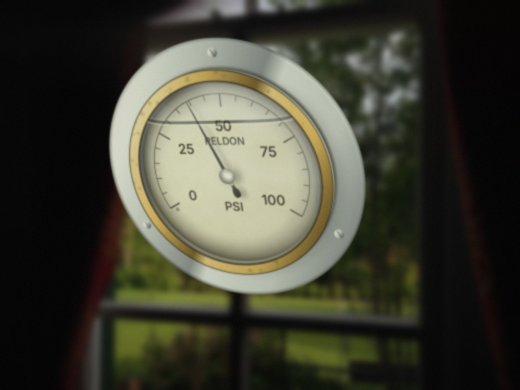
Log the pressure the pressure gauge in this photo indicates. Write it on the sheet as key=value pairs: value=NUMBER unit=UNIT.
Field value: value=40 unit=psi
